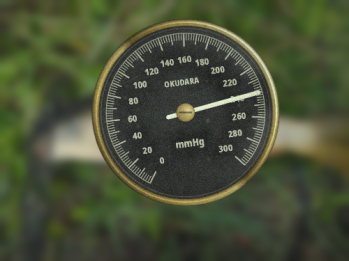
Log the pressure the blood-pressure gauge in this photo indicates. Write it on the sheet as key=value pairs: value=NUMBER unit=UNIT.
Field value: value=240 unit=mmHg
